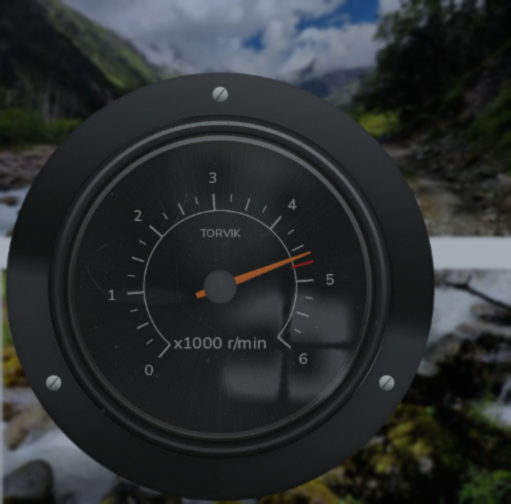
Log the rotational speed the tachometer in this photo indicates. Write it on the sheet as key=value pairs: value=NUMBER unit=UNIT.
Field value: value=4625 unit=rpm
